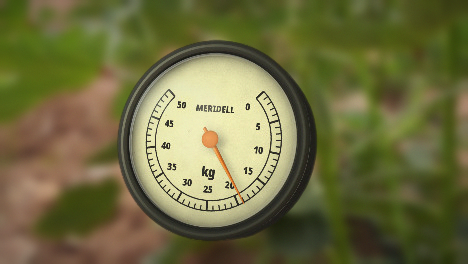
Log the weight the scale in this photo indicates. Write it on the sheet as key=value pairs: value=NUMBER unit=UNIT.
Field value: value=19 unit=kg
